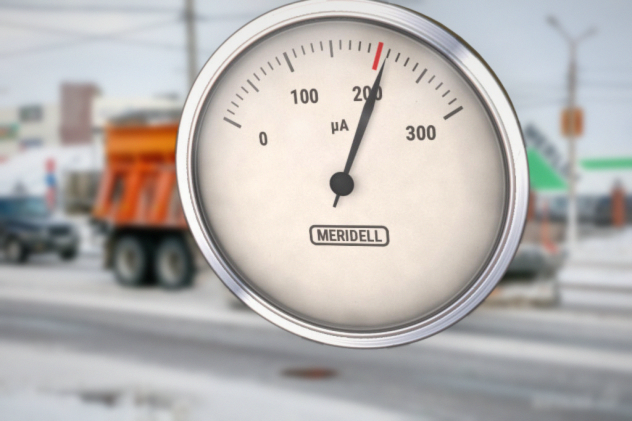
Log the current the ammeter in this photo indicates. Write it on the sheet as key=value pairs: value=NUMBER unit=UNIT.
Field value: value=210 unit=µA
